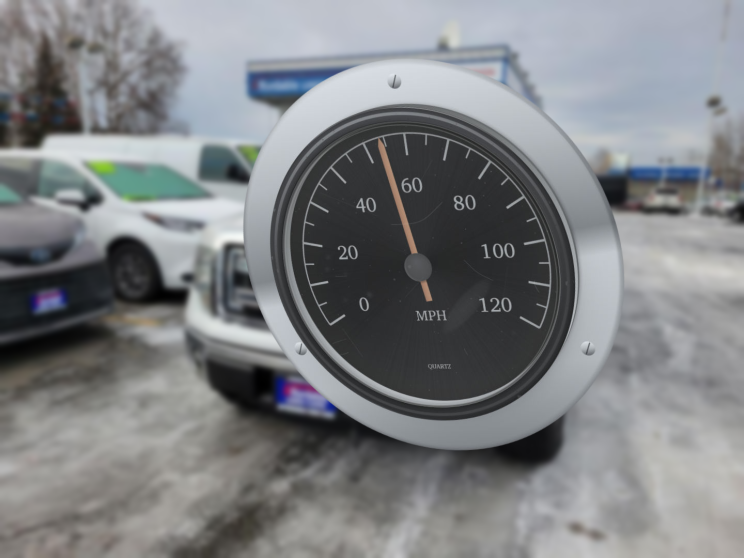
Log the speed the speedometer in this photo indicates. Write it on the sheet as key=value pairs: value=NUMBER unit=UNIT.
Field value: value=55 unit=mph
